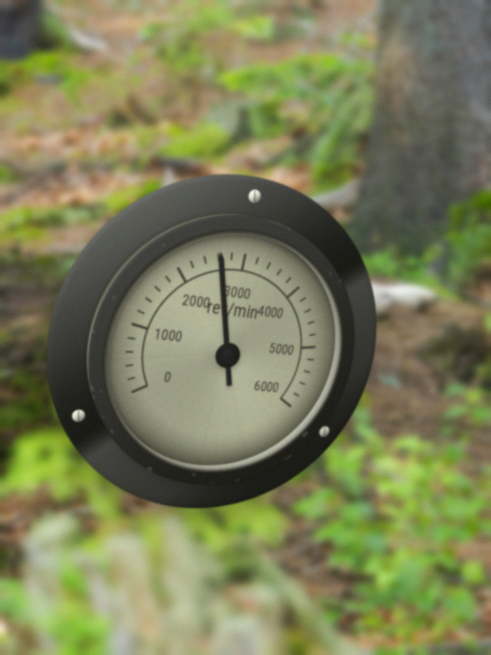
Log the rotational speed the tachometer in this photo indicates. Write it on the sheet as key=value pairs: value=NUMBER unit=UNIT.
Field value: value=2600 unit=rpm
